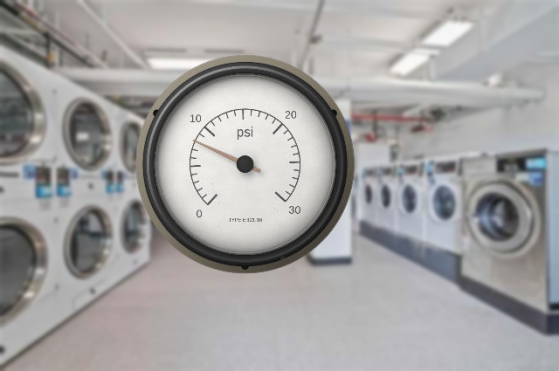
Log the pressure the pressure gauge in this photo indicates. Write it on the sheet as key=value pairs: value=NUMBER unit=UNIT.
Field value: value=8 unit=psi
